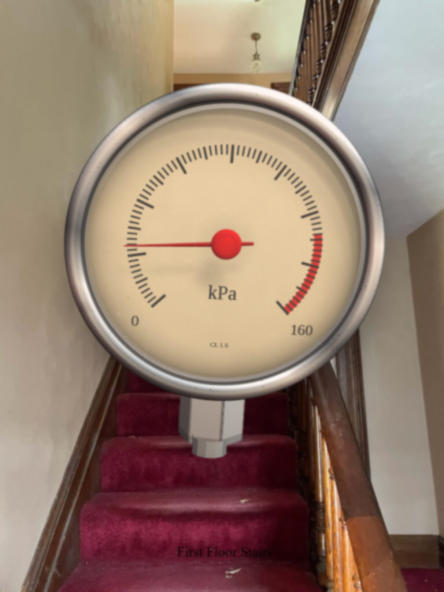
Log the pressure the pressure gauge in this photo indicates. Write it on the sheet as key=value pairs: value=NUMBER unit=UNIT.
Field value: value=24 unit=kPa
